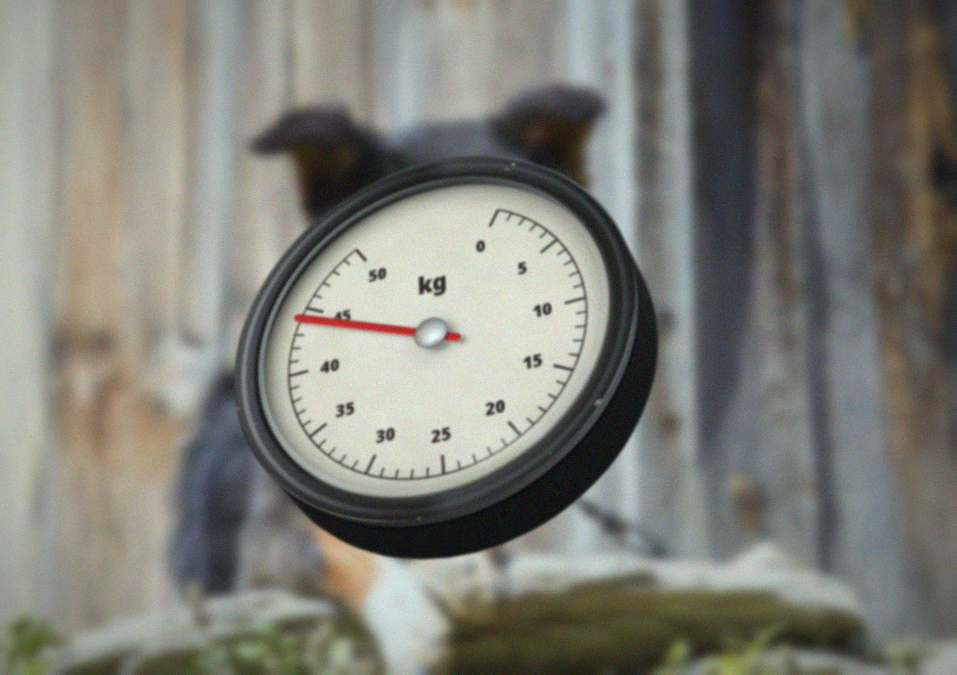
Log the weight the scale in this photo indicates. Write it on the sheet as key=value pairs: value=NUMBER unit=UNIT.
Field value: value=44 unit=kg
